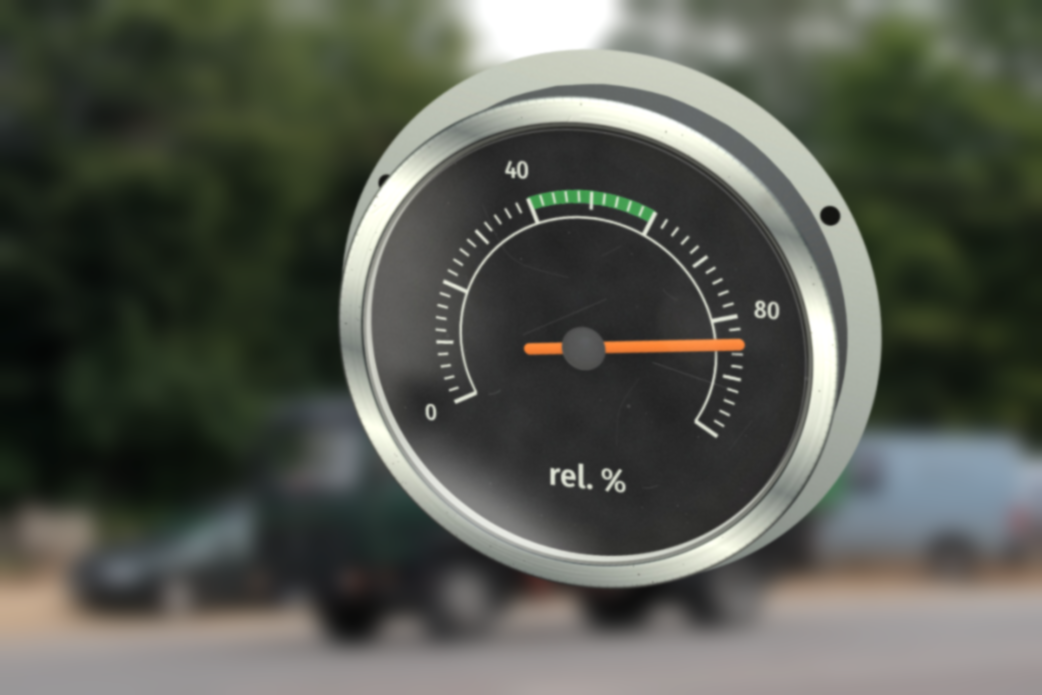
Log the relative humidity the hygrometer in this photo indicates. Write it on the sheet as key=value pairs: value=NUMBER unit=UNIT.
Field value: value=84 unit=%
